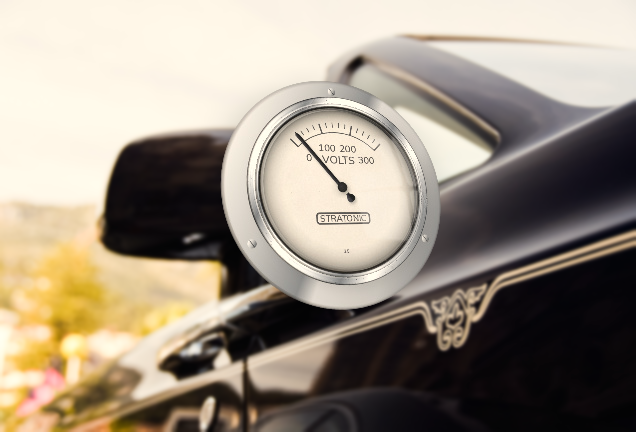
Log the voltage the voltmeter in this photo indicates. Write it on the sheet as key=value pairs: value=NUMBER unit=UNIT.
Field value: value=20 unit=V
